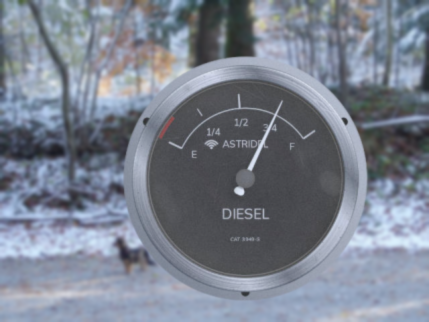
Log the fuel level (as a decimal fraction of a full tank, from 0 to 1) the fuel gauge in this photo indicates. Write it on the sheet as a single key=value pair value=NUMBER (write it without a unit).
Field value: value=0.75
